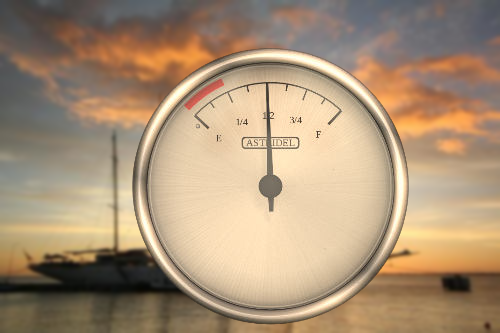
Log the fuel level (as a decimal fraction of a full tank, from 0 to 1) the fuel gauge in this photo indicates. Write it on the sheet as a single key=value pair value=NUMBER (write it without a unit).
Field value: value=0.5
